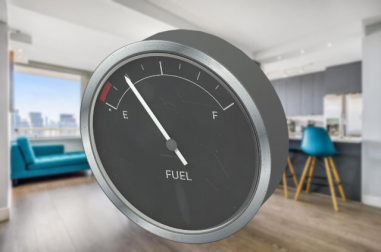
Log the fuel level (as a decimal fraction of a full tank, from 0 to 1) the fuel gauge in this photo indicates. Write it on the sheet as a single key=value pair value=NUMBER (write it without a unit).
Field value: value=0.25
